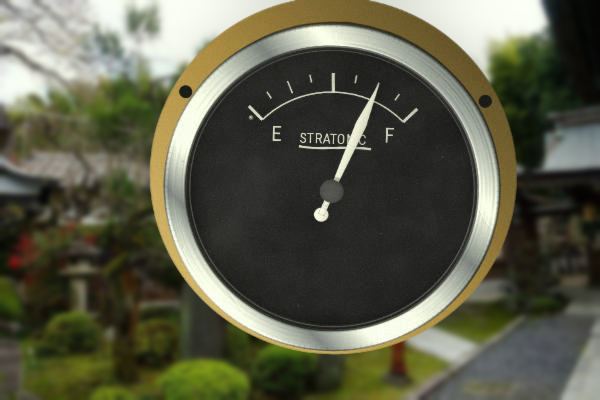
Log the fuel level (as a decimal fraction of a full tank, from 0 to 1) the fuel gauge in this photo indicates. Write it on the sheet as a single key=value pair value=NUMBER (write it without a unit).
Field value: value=0.75
